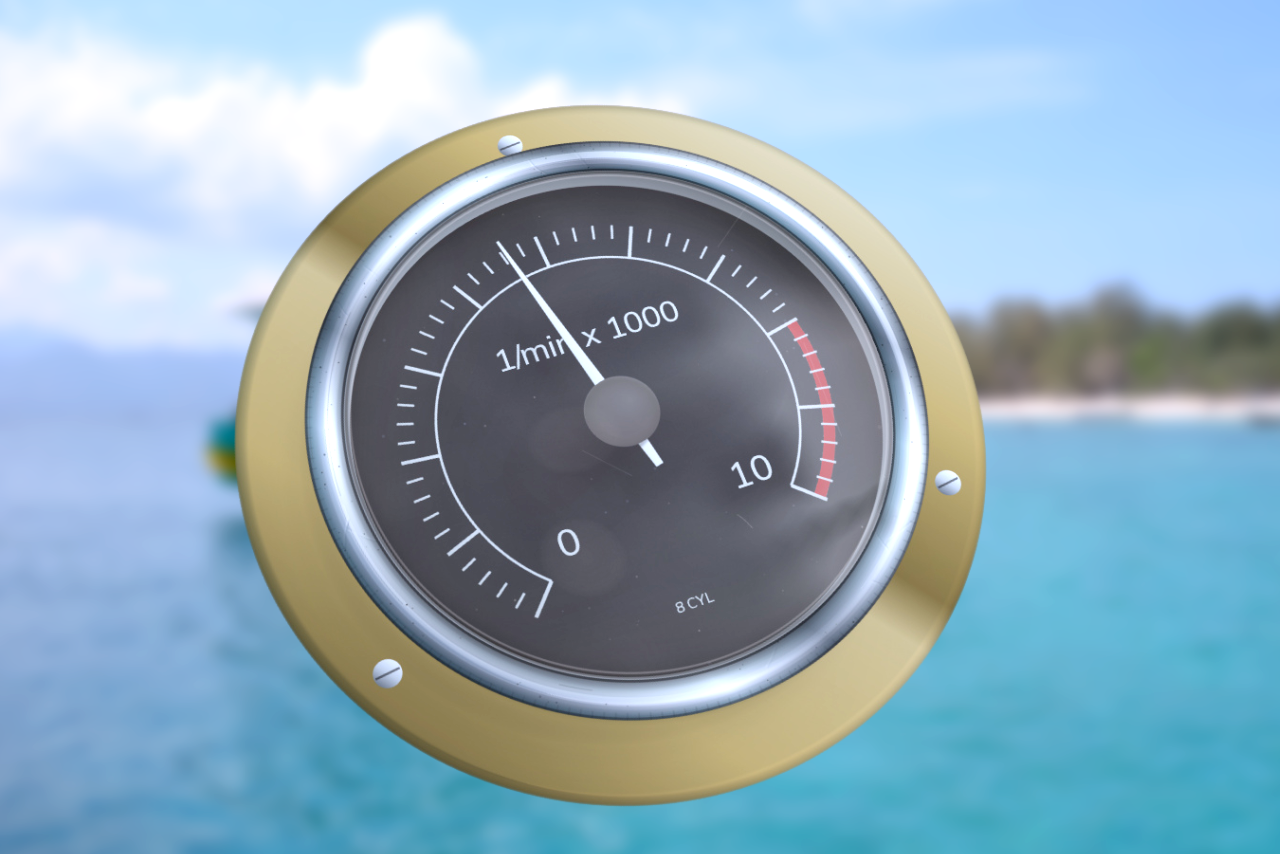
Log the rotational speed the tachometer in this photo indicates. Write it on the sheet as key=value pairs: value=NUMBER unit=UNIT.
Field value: value=4600 unit=rpm
